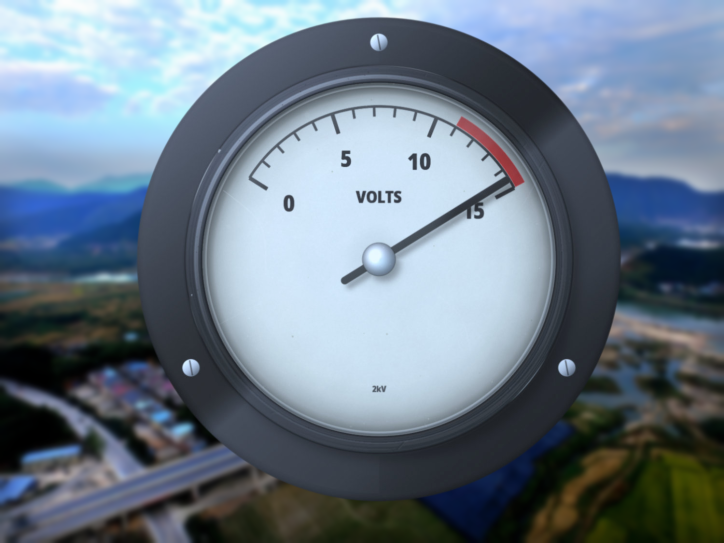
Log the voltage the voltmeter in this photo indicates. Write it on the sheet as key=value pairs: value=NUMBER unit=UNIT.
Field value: value=14.5 unit=V
